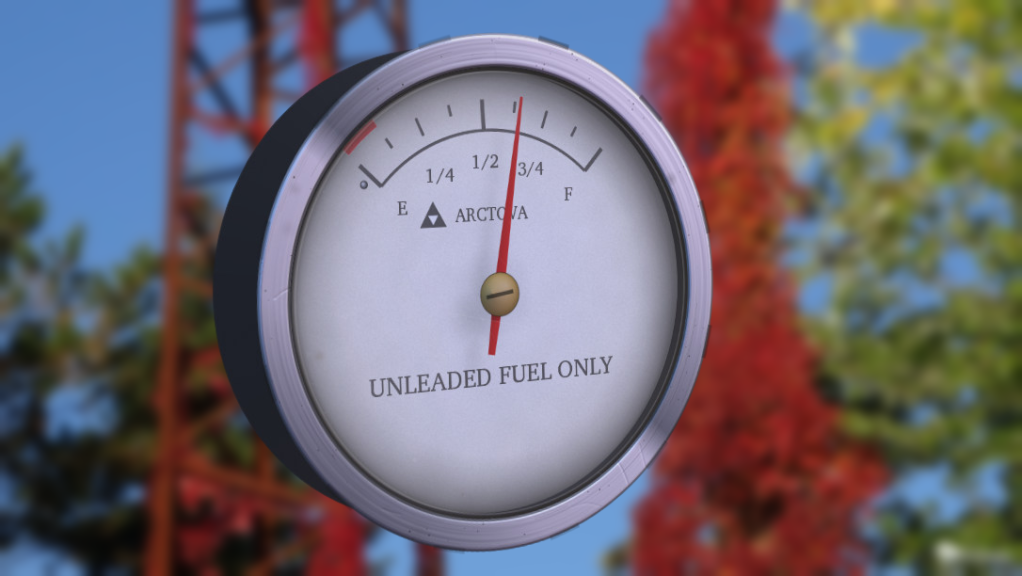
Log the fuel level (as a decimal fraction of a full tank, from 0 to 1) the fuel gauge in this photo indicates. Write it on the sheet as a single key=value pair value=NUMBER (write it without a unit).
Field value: value=0.625
